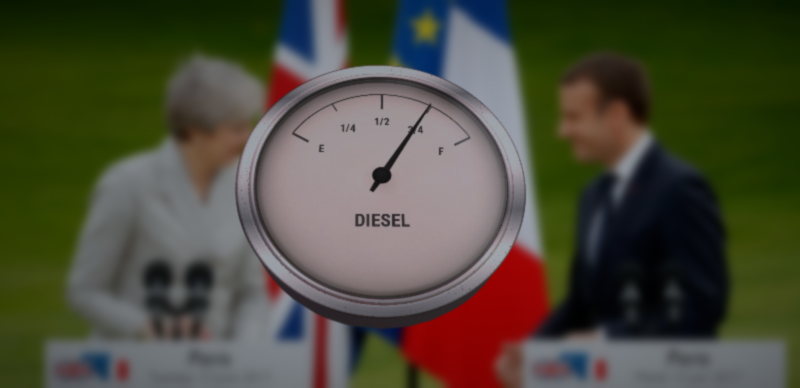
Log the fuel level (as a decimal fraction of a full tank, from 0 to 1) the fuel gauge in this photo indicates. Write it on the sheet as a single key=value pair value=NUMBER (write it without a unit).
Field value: value=0.75
